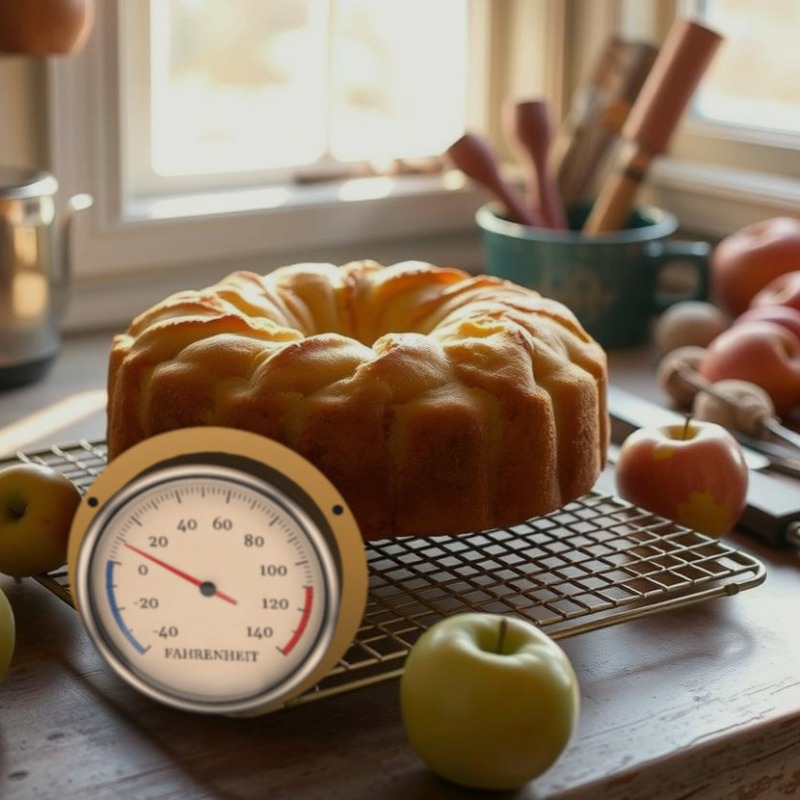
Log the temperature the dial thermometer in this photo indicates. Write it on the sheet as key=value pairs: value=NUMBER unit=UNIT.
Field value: value=10 unit=°F
